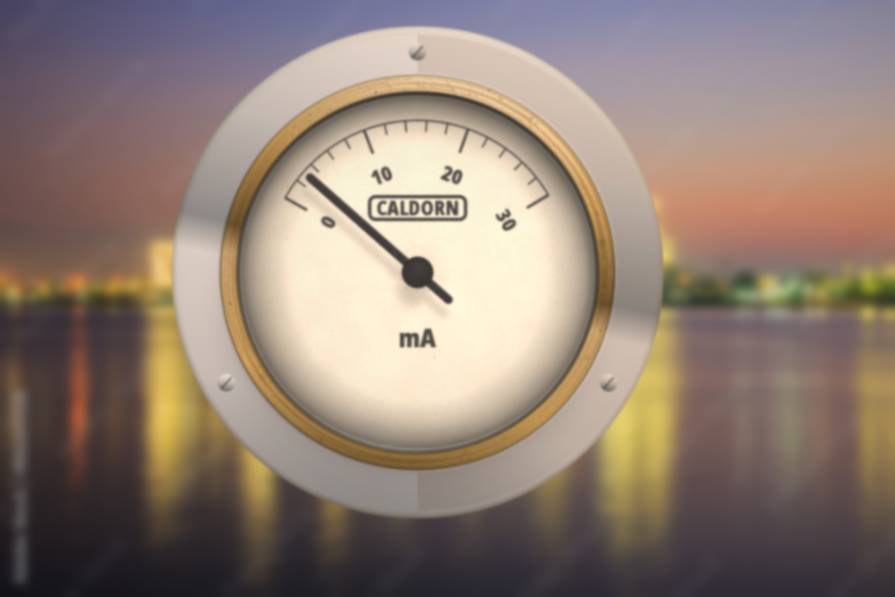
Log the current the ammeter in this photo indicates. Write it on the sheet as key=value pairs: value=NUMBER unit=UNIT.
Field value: value=3 unit=mA
